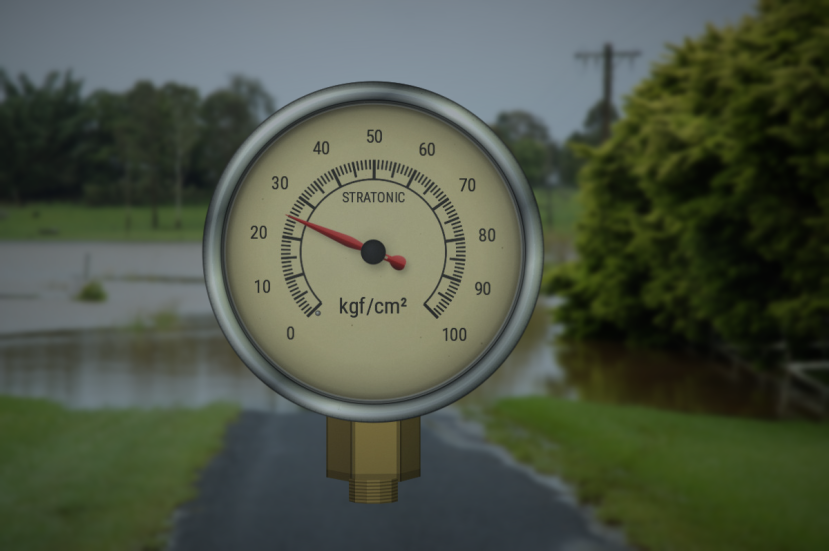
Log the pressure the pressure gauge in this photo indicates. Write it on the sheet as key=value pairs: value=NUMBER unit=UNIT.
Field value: value=25 unit=kg/cm²
